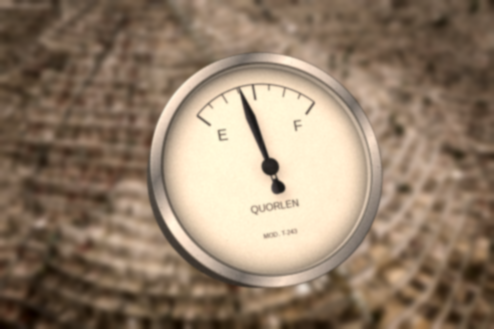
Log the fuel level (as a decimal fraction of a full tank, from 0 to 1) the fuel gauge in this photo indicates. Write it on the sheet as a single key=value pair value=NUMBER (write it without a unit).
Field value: value=0.375
